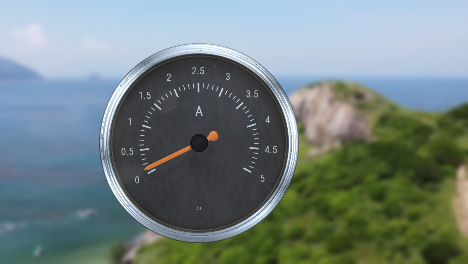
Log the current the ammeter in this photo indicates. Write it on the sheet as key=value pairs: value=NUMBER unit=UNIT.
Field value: value=0.1 unit=A
